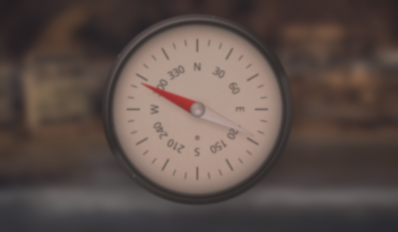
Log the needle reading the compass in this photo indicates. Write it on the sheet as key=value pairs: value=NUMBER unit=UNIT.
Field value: value=295 unit=°
